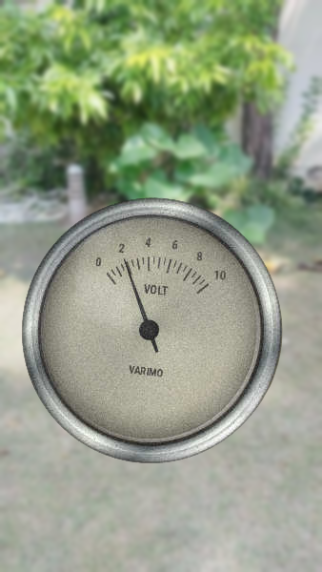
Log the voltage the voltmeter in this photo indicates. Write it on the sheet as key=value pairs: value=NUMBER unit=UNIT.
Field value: value=2 unit=V
